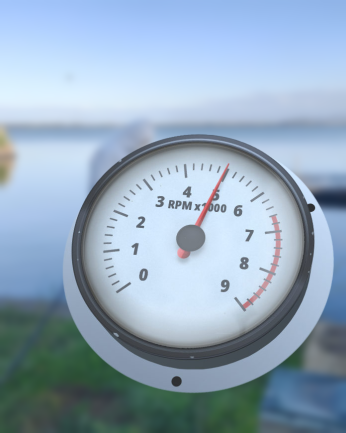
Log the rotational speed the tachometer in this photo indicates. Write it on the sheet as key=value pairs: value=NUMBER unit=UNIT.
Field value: value=5000 unit=rpm
